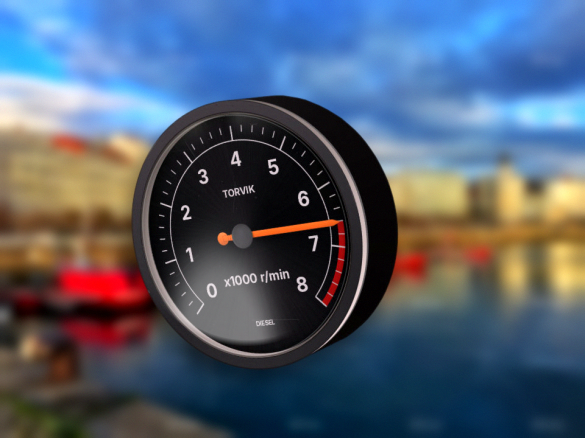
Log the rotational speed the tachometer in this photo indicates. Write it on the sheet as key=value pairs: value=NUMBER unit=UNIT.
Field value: value=6600 unit=rpm
